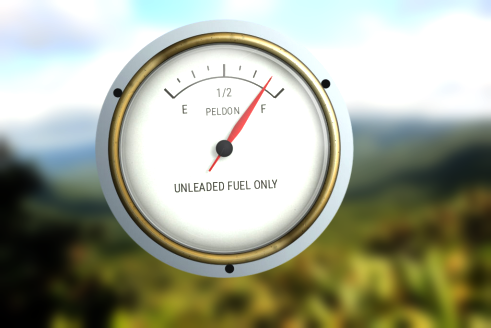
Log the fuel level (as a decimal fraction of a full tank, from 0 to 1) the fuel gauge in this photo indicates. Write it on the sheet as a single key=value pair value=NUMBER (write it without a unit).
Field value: value=0.875
